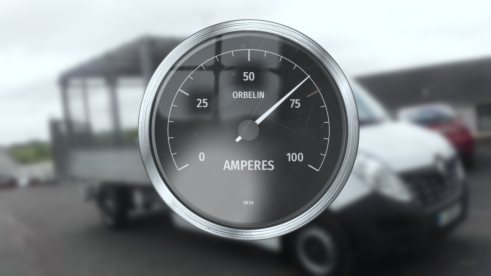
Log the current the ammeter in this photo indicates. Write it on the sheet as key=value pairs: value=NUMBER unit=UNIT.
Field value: value=70 unit=A
